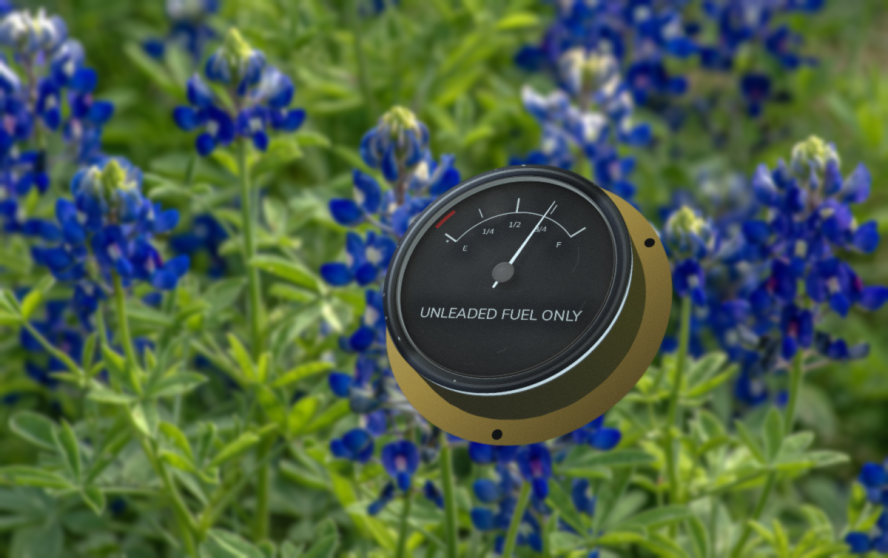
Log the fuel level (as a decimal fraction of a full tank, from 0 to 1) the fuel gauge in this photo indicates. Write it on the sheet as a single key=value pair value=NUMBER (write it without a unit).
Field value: value=0.75
